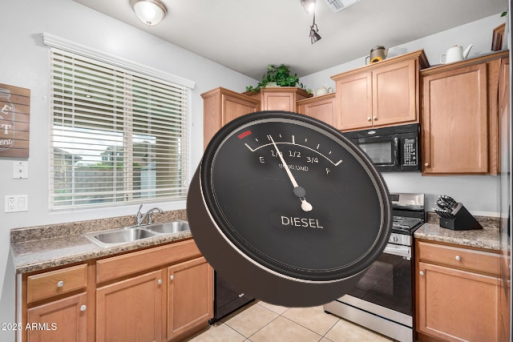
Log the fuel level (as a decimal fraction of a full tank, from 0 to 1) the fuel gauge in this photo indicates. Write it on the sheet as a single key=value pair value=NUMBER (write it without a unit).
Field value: value=0.25
